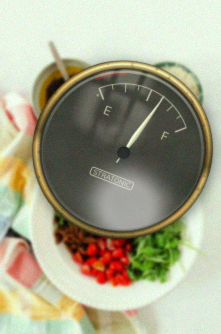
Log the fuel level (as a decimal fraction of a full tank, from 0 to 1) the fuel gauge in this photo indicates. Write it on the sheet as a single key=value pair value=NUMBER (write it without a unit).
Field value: value=0.625
